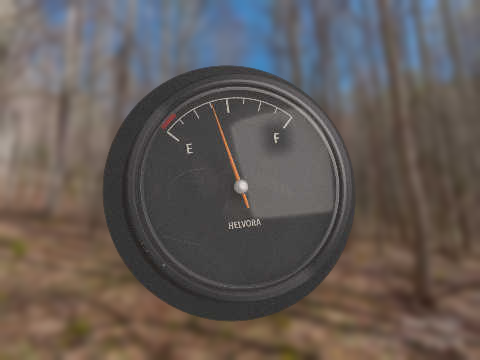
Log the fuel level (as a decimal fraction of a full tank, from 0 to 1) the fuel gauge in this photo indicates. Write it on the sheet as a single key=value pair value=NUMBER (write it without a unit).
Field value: value=0.375
